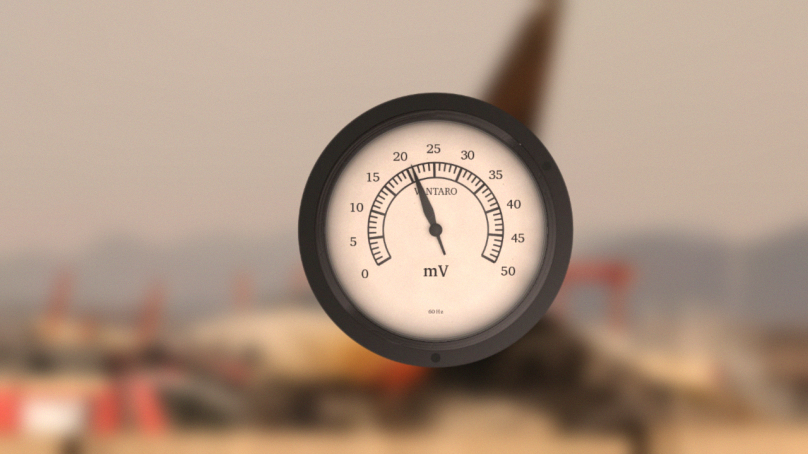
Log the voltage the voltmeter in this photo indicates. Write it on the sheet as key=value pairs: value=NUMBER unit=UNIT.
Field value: value=21 unit=mV
